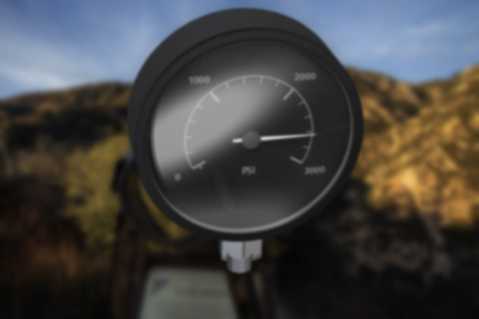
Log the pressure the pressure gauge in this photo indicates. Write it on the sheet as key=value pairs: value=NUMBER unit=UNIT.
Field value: value=2600 unit=psi
